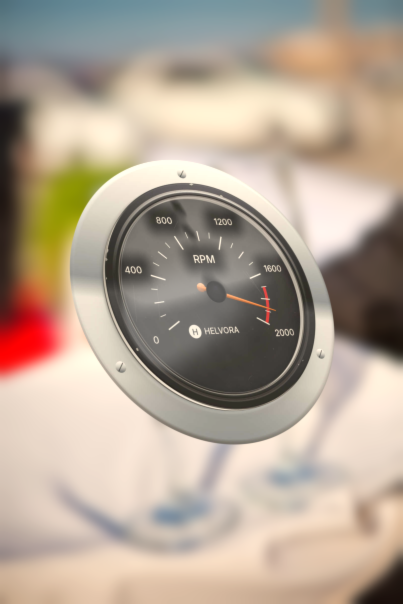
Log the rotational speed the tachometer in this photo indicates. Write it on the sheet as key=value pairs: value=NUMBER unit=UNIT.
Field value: value=1900 unit=rpm
